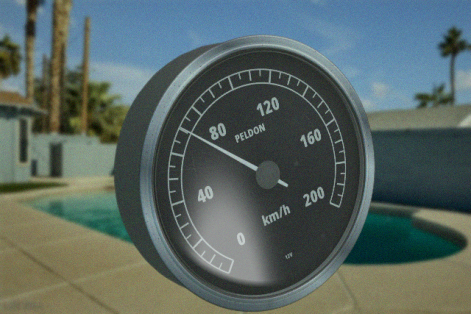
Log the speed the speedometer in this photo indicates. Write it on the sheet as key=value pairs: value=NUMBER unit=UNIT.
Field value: value=70 unit=km/h
